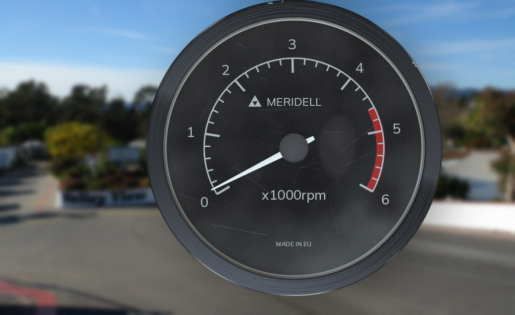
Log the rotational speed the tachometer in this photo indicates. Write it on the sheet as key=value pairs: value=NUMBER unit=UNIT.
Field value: value=100 unit=rpm
